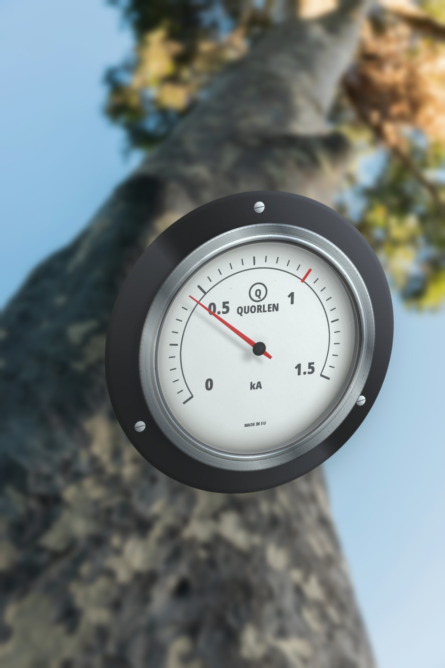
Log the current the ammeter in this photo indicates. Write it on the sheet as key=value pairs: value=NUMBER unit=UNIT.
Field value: value=0.45 unit=kA
